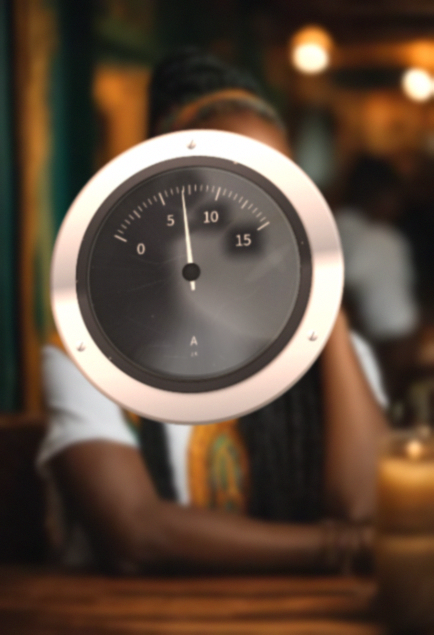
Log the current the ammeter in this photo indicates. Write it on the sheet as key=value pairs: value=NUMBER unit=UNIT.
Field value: value=7 unit=A
